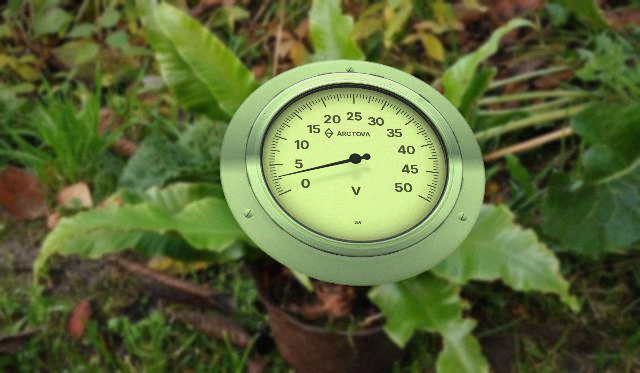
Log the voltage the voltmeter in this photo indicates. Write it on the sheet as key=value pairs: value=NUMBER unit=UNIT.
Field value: value=2.5 unit=V
